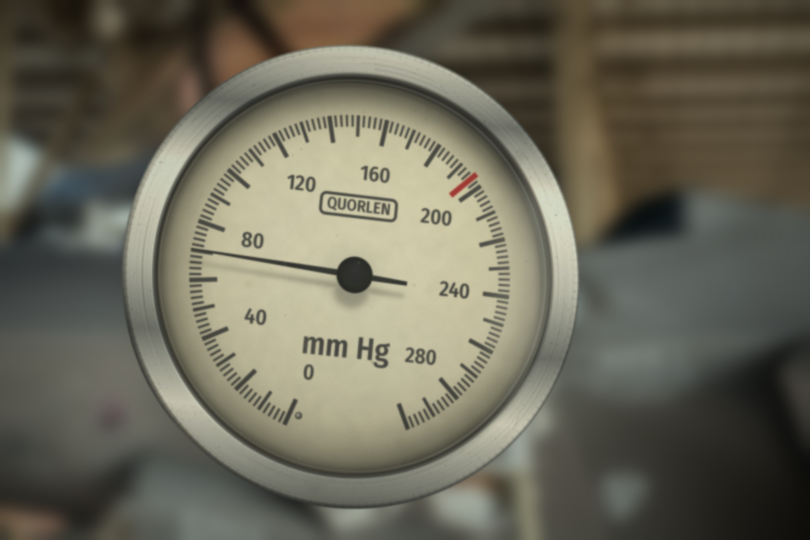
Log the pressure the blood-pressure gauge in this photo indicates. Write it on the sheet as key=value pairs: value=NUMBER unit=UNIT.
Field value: value=70 unit=mmHg
